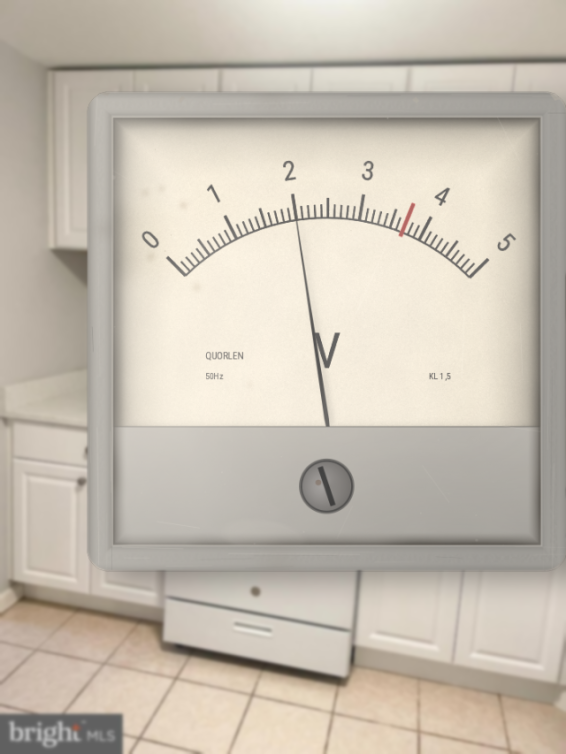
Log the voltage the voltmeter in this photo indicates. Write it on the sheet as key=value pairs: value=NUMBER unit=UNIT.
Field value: value=2 unit=V
